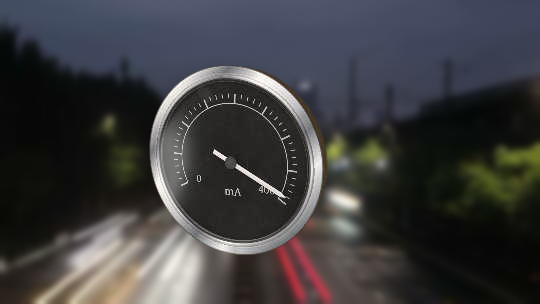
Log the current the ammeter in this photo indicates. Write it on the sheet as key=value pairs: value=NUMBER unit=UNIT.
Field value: value=390 unit=mA
